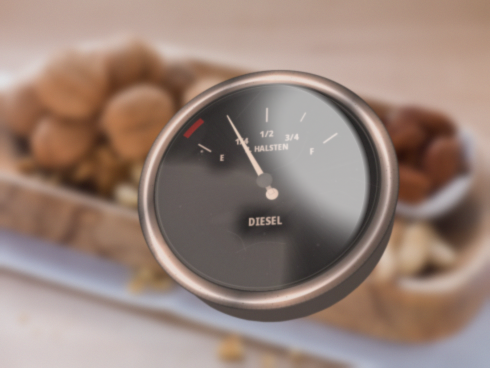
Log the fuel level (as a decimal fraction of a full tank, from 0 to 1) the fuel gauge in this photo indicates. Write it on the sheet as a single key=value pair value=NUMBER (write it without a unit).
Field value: value=0.25
